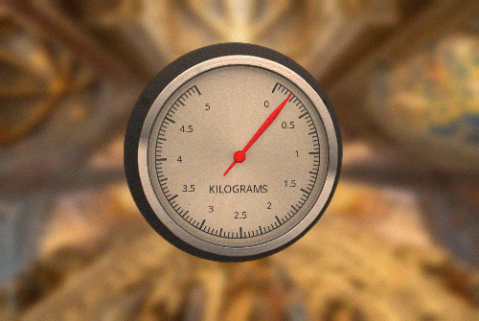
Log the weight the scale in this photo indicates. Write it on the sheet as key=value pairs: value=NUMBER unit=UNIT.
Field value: value=0.2 unit=kg
